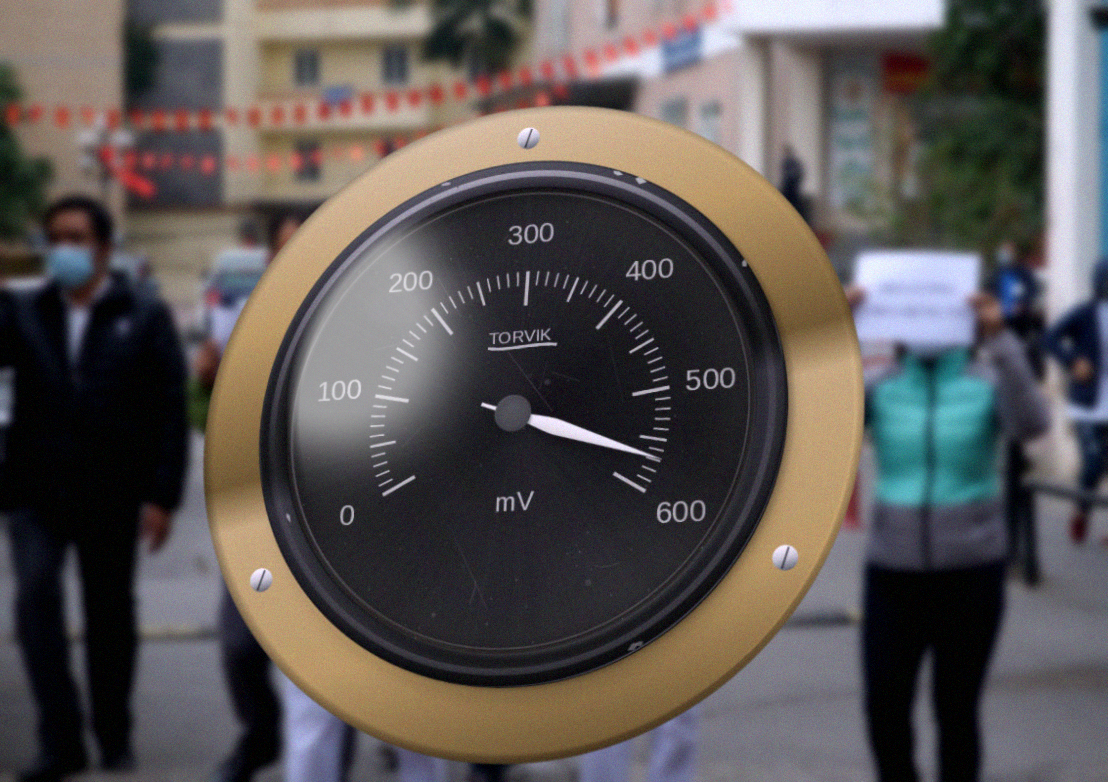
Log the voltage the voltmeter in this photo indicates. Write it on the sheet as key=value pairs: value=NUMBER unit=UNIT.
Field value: value=570 unit=mV
